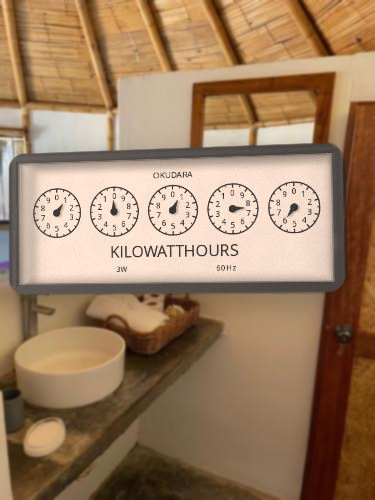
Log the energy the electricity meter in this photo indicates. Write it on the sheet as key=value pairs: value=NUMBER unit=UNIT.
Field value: value=10076 unit=kWh
